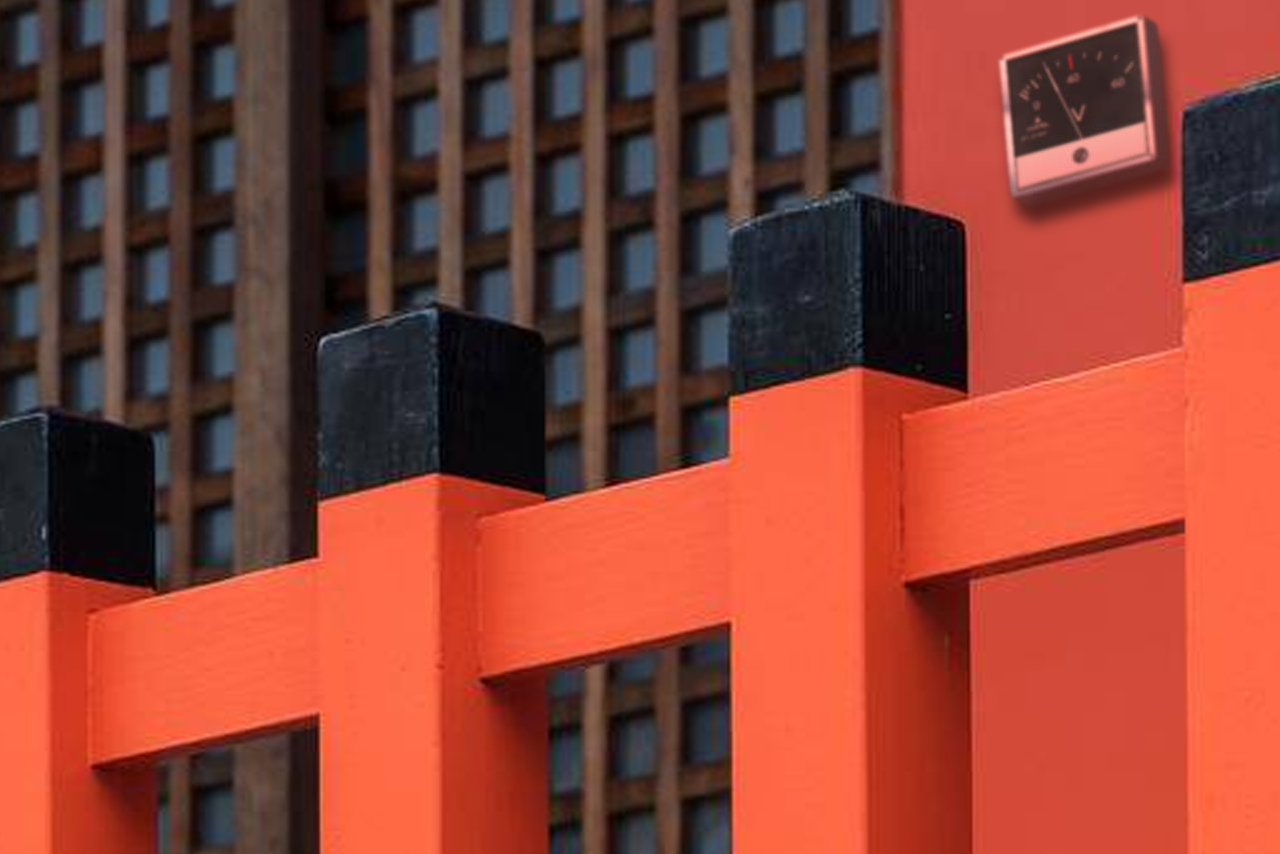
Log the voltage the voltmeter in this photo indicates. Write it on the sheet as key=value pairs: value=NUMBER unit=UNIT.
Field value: value=30 unit=V
